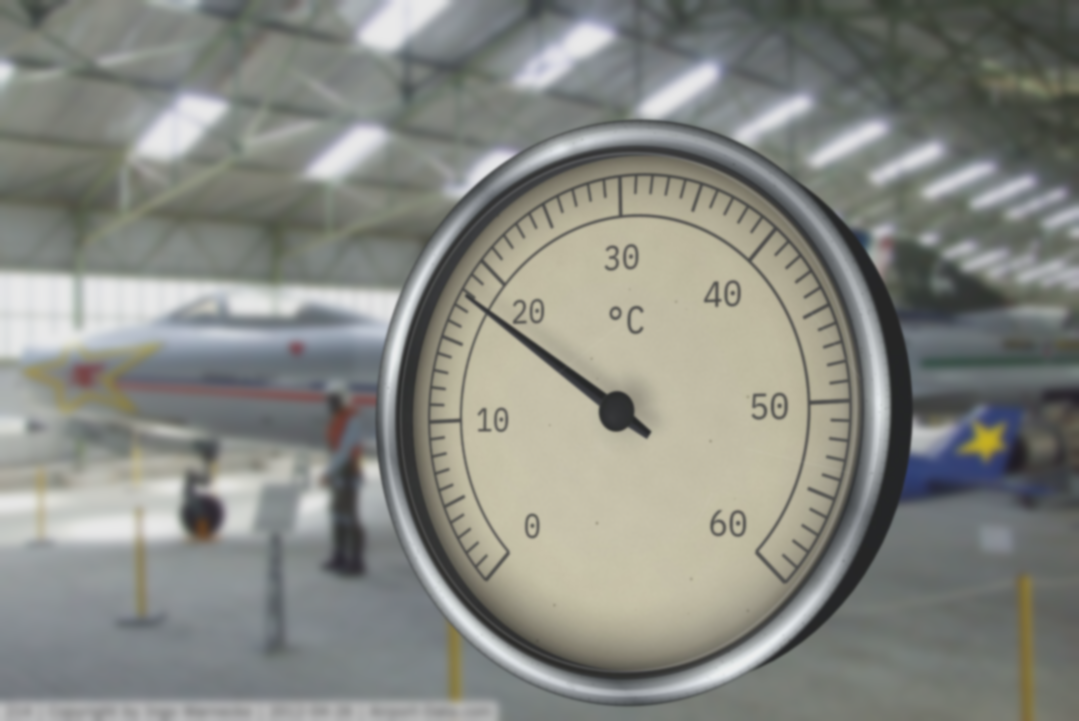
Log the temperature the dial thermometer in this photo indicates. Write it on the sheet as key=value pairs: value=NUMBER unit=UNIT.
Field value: value=18 unit=°C
